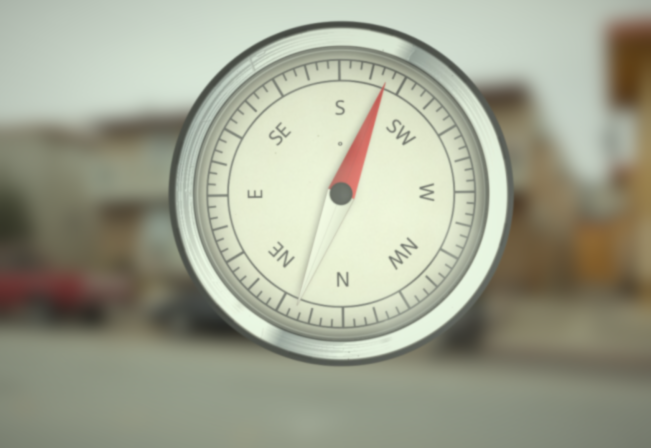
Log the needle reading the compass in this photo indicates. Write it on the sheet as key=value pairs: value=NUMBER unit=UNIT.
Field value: value=202.5 unit=°
